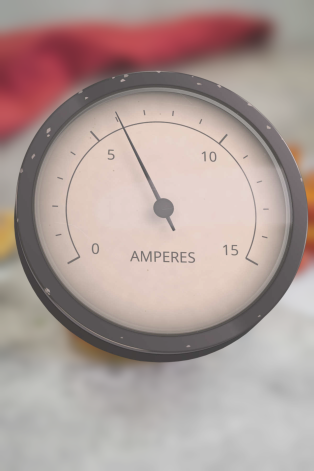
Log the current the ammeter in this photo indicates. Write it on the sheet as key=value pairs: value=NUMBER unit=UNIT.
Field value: value=6 unit=A
